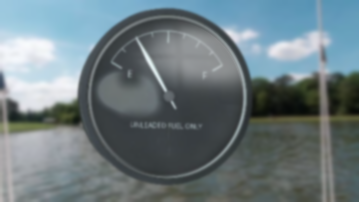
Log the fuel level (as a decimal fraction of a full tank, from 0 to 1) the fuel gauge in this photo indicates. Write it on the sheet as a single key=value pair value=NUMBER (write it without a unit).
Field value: value=0.25
